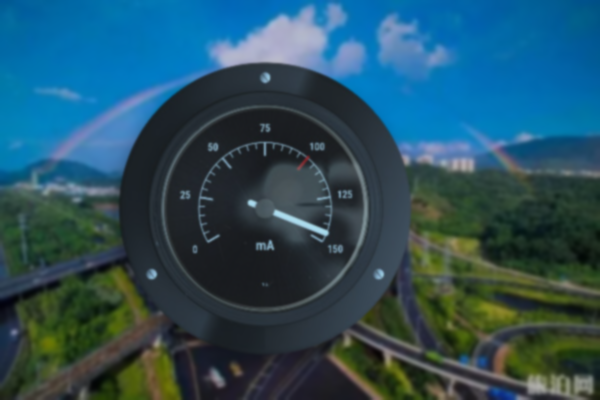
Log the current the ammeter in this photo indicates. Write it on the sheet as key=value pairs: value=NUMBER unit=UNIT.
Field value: value=145 unit=mA
